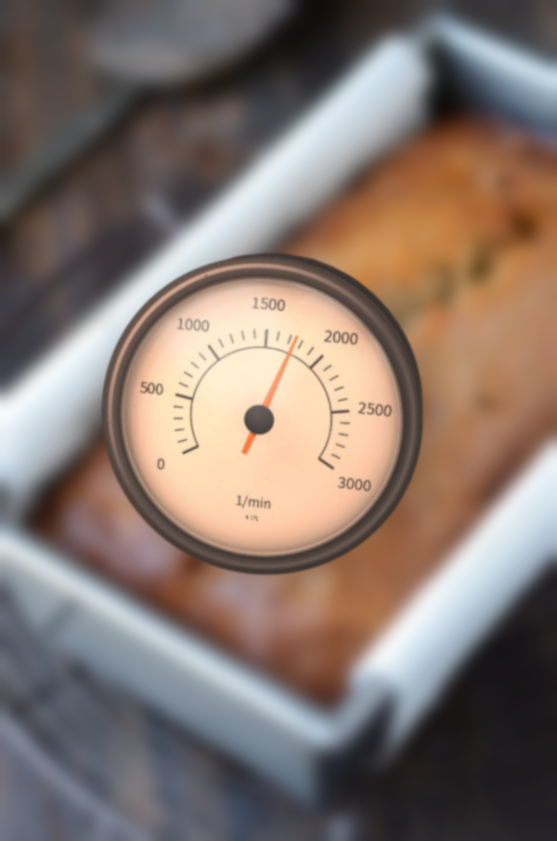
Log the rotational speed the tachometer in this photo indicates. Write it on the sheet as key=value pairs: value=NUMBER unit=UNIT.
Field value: value=1750 unit=rpm
